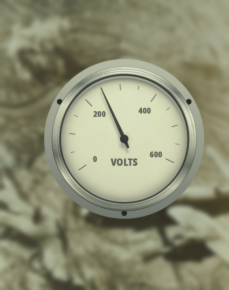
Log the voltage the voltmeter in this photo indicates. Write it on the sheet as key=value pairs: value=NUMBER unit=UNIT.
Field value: value=250 unit=V
